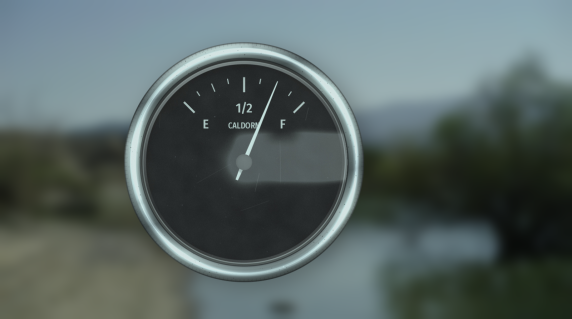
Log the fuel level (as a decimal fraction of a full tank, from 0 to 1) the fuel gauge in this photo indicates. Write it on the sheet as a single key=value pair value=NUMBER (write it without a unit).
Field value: value=0.75
